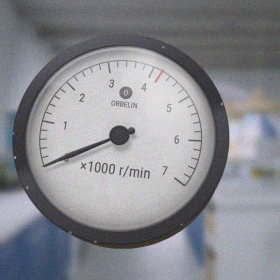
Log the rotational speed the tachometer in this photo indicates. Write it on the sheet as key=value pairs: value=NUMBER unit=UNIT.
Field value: value=0 unit=rpm
